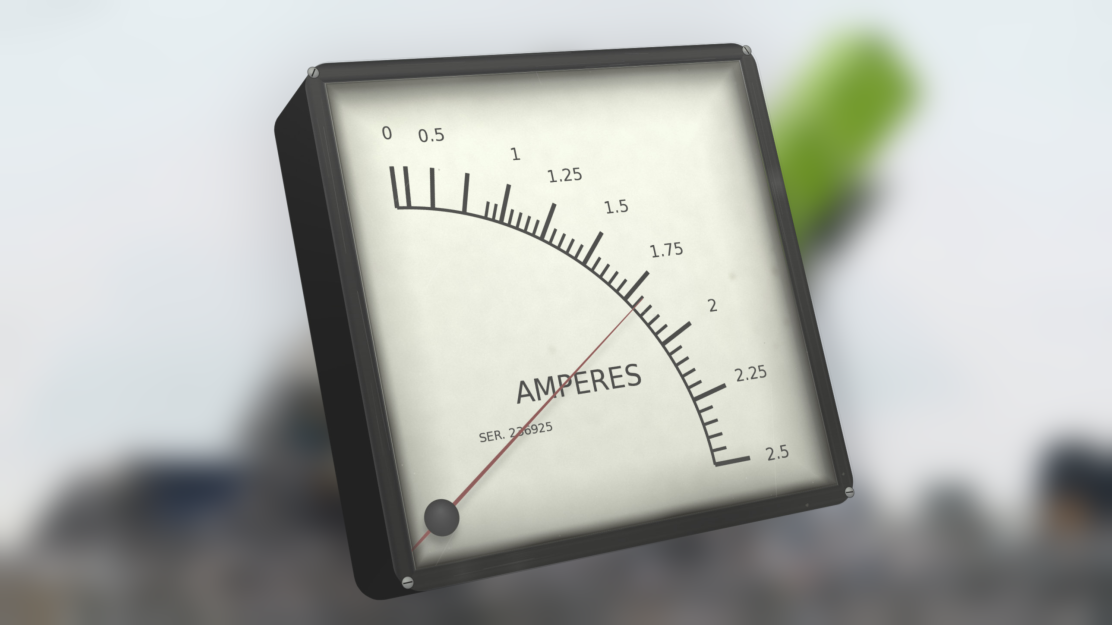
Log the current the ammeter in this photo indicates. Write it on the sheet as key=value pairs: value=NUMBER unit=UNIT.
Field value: value=1.8 unit=A
